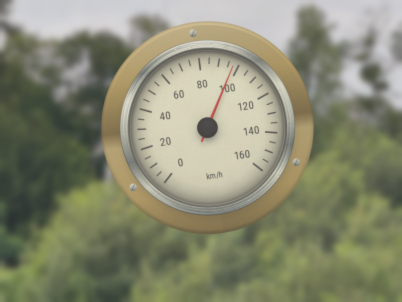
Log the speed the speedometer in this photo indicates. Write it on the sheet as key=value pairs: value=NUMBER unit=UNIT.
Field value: value=97.5 unit=km/h
